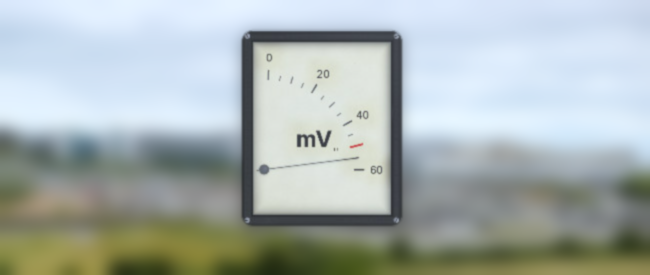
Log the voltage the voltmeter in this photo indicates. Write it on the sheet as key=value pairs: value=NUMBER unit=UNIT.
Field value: value=55 unit=mV
